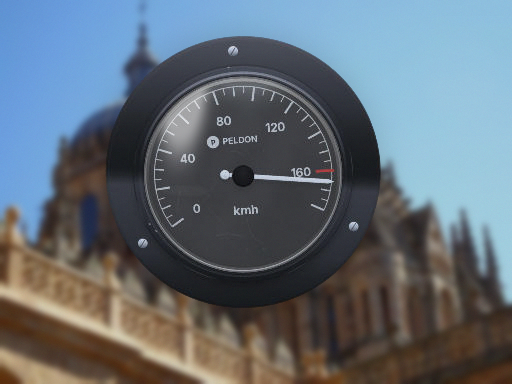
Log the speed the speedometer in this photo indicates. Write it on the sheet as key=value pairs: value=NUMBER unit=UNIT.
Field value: value=165 unit=km/h
